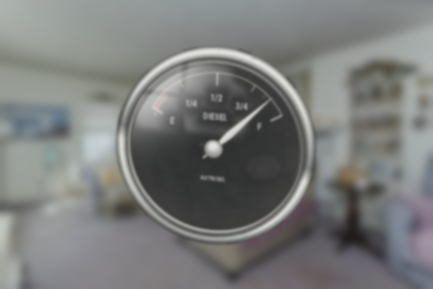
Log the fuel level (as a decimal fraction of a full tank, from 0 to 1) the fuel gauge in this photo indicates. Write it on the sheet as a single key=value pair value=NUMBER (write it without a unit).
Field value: value=0.875
